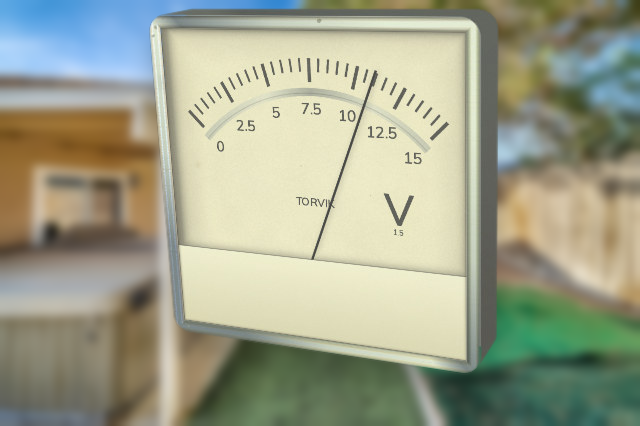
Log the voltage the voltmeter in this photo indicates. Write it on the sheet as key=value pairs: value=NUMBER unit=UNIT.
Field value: value=11 unit=V
